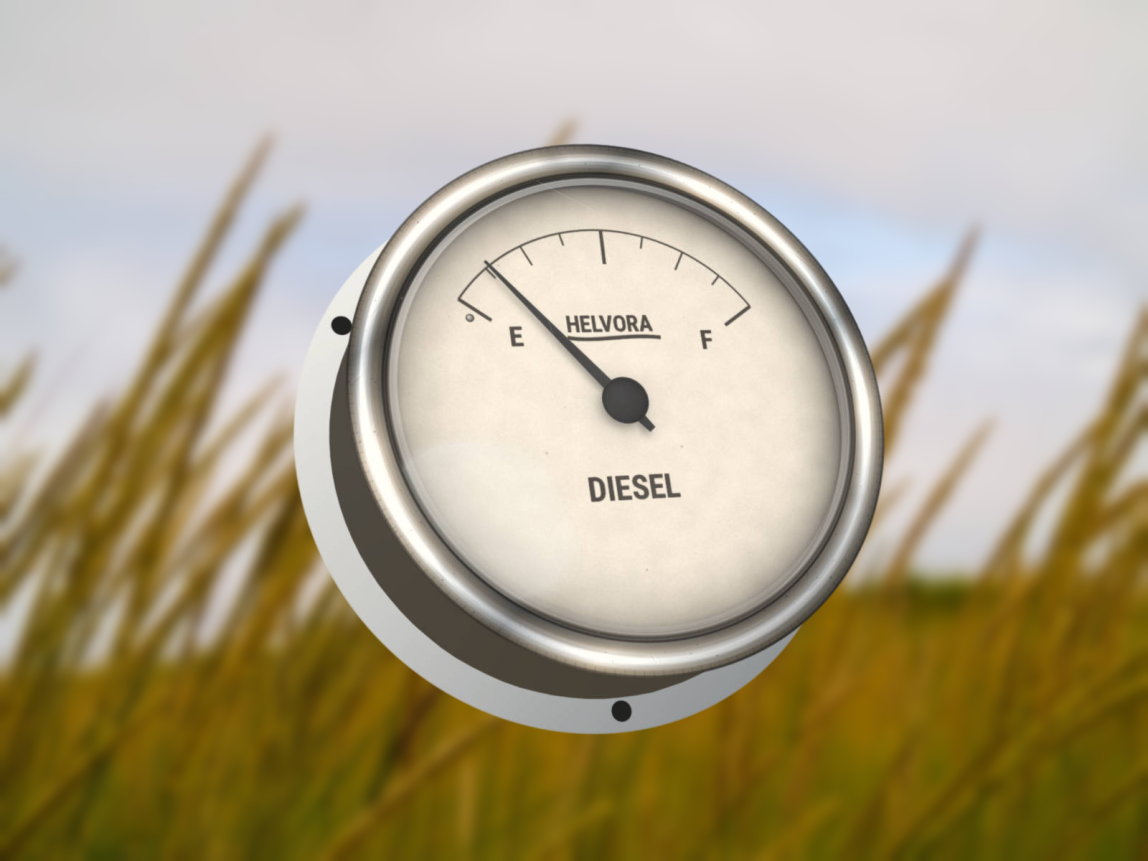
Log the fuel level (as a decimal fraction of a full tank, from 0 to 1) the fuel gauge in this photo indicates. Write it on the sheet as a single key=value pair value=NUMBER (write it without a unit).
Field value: value=0.125
